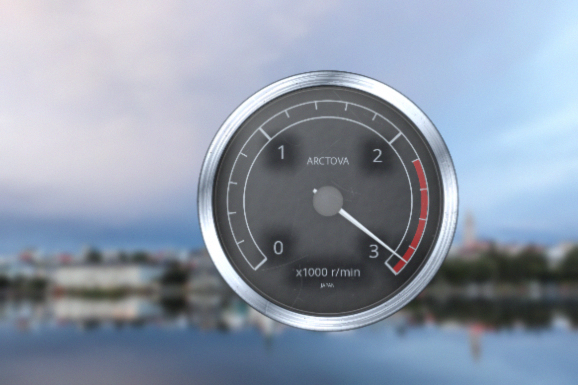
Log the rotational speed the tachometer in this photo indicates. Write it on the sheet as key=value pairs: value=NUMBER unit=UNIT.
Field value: value=2900 unit=rpm
